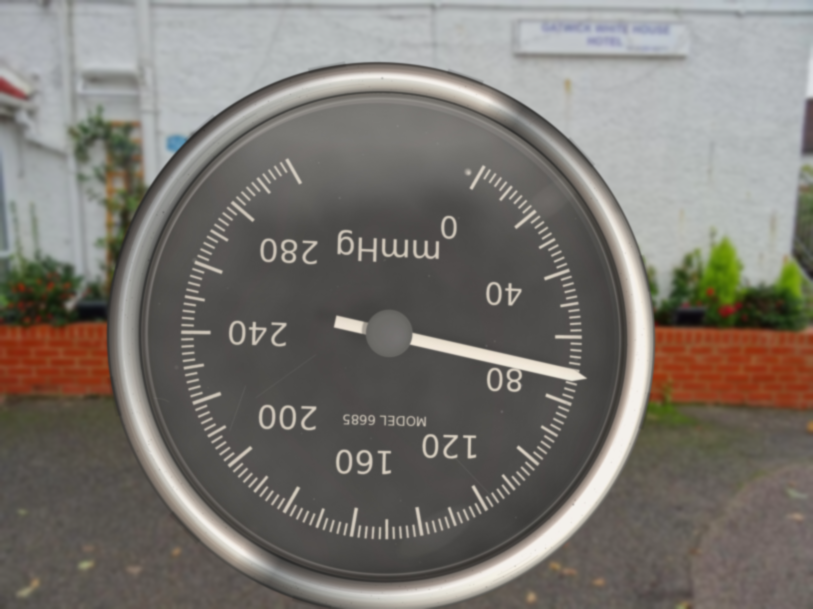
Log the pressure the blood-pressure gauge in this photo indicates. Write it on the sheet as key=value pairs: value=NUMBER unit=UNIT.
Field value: value=72 unit=mmHg
